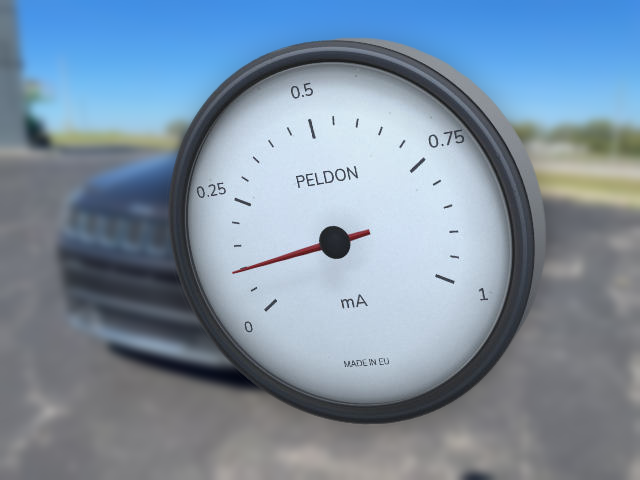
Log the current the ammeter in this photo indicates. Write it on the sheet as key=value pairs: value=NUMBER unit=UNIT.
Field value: value=0.1 unit=mA
